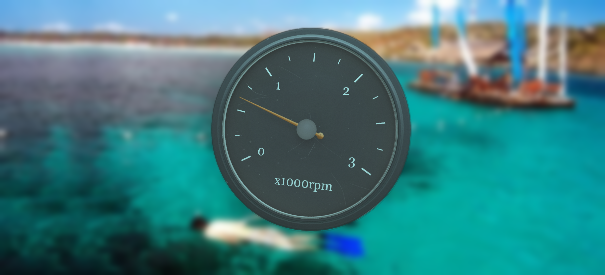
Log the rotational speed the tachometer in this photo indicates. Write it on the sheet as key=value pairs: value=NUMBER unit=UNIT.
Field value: value=625 unit=rpm
